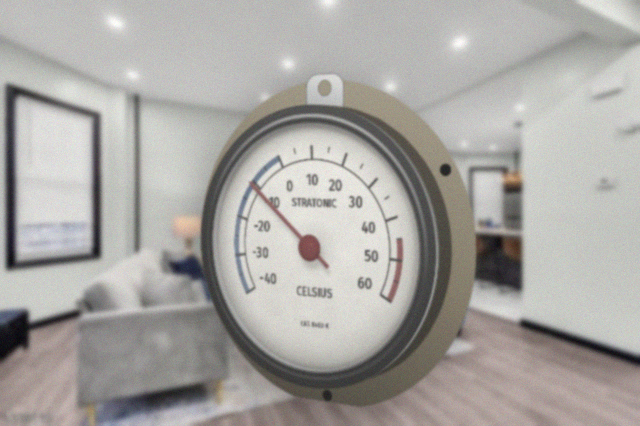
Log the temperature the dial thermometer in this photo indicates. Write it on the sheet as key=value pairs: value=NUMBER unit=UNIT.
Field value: value=-10 unit=°C
